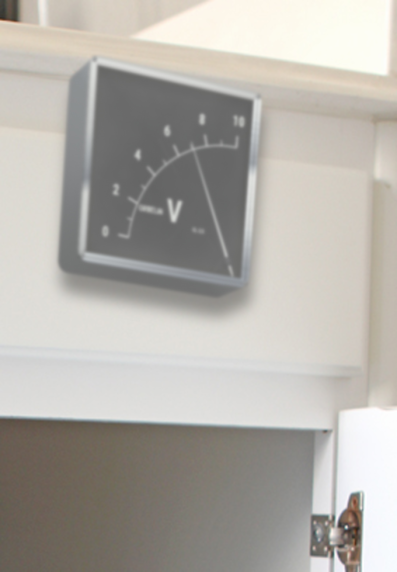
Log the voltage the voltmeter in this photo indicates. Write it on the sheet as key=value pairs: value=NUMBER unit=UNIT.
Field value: value=7 unit=V
